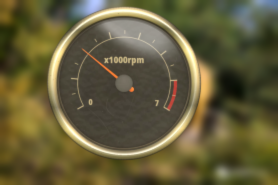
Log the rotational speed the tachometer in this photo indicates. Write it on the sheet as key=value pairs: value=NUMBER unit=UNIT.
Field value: value=2000 unit=rpm
